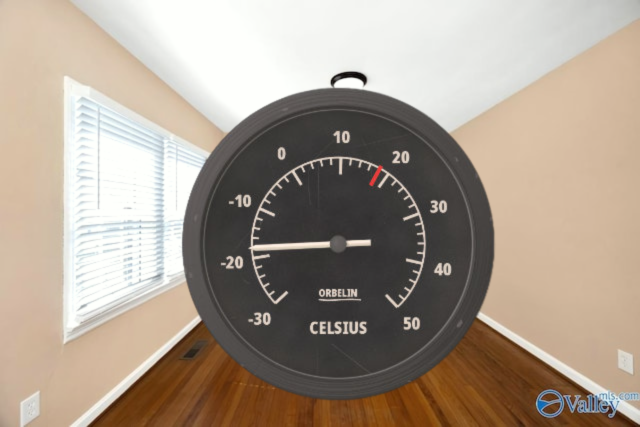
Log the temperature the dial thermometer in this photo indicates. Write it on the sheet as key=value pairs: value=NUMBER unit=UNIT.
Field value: value=-18 unit=°C
